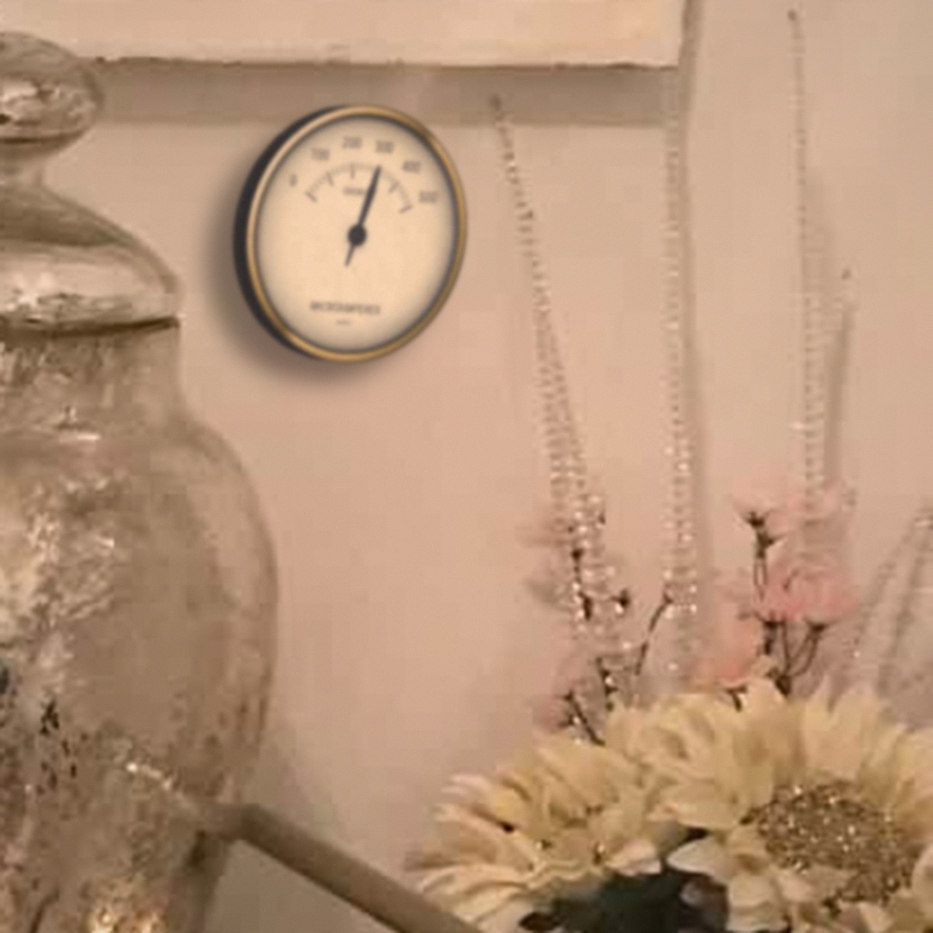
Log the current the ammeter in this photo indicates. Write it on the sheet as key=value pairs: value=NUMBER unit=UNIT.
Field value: value=300 unit=µA
